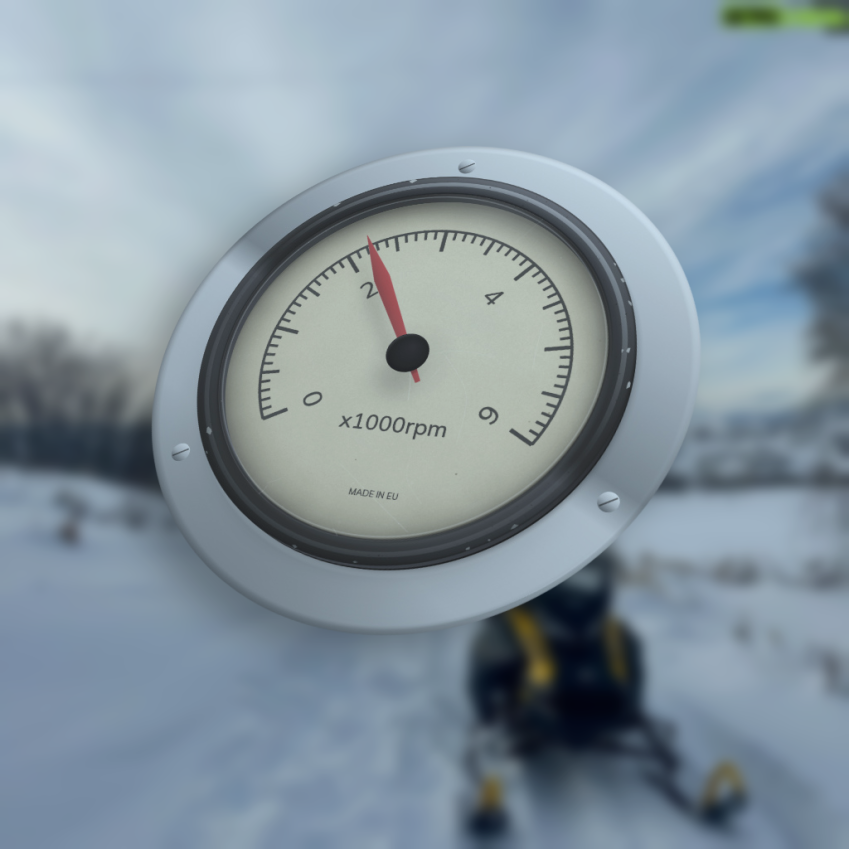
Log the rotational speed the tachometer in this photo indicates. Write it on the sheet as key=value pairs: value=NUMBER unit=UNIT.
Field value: value=2250 unit=rpm
